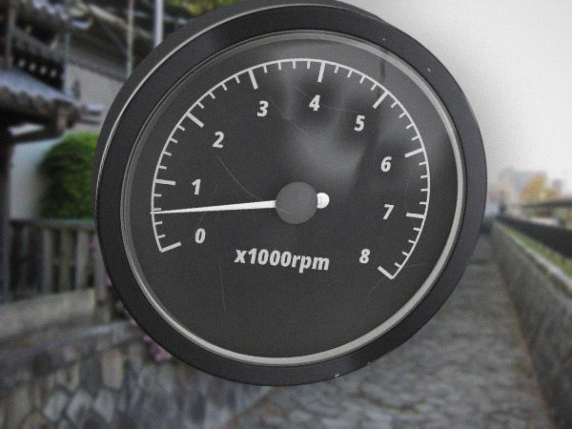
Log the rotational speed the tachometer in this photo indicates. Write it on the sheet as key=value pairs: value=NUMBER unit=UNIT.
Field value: value=600 unit=rpm
